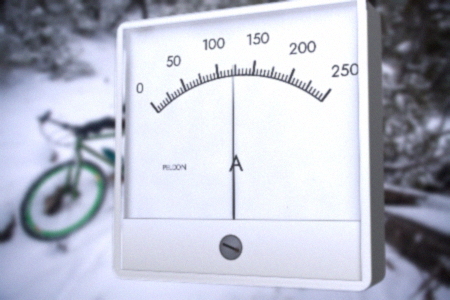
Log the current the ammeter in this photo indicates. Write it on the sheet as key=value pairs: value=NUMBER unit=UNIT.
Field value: value=125 unit=A
